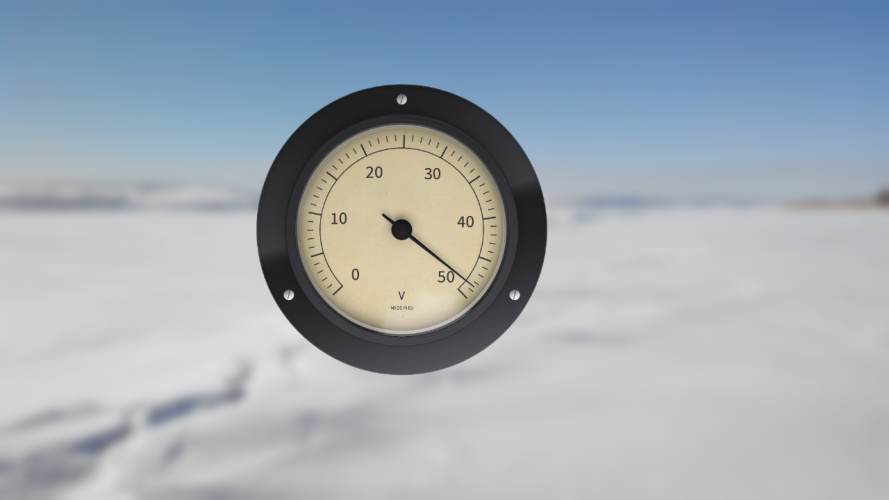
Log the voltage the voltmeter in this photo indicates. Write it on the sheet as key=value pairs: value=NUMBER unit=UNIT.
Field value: value=48.5 unit=V
